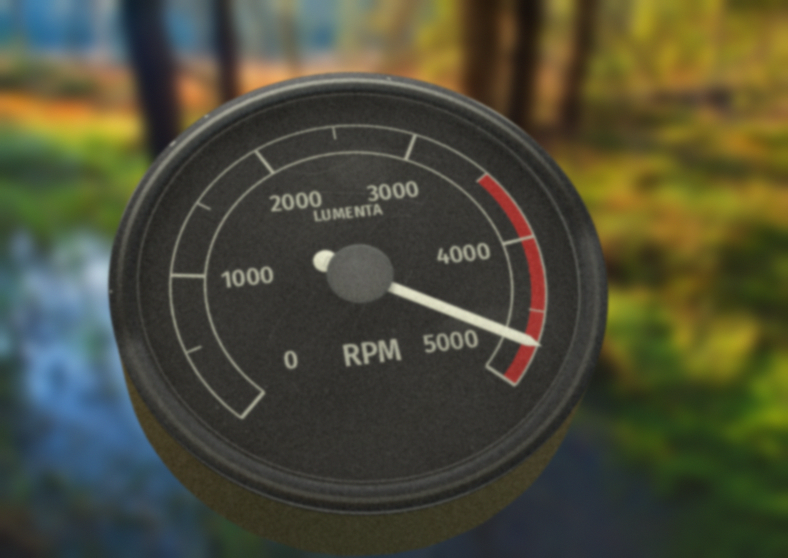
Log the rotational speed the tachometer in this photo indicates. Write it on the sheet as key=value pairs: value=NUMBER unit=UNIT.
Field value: value=4750 unit=rpm
